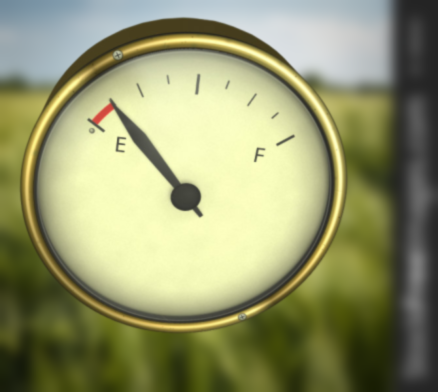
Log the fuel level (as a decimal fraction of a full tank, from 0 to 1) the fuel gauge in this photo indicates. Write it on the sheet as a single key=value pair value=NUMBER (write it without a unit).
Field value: value=0.125
